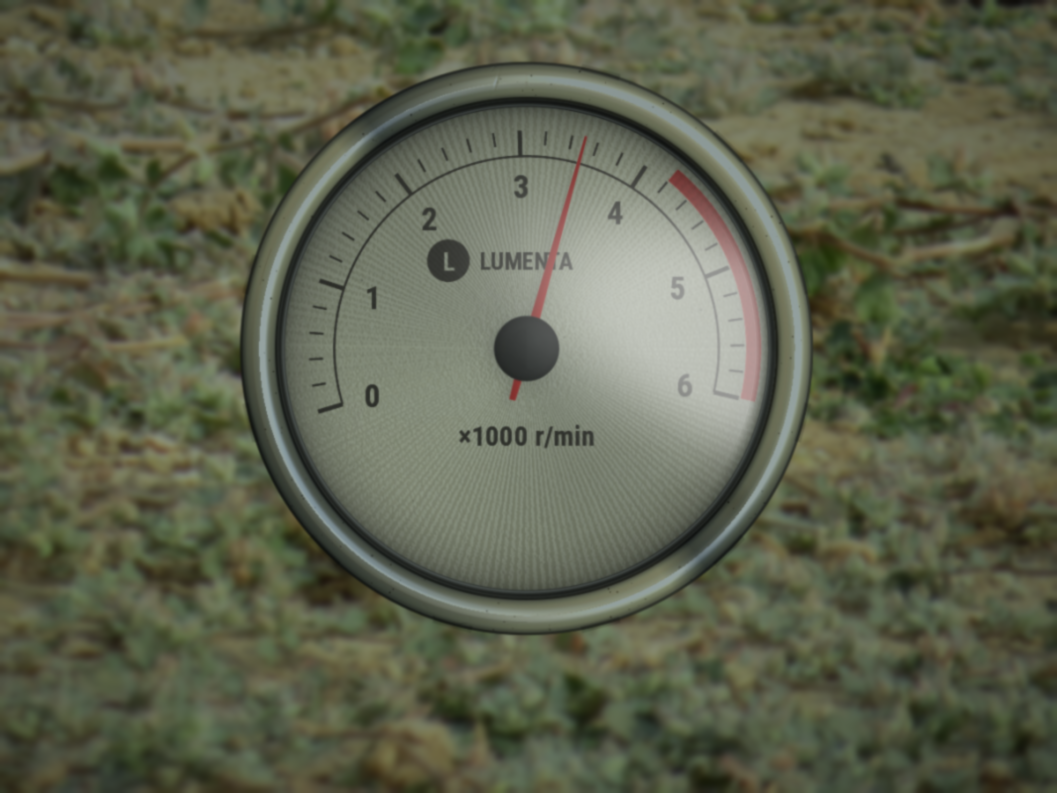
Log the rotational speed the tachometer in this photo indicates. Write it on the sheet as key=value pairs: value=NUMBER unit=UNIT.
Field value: value=3500 unit=rpm
